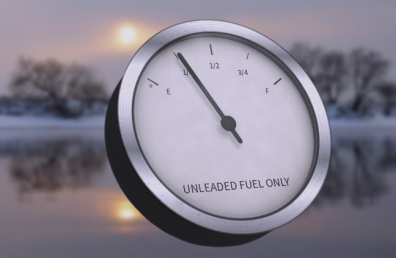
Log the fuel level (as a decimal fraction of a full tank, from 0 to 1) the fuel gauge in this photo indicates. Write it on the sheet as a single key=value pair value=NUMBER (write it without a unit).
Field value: value=0.25
